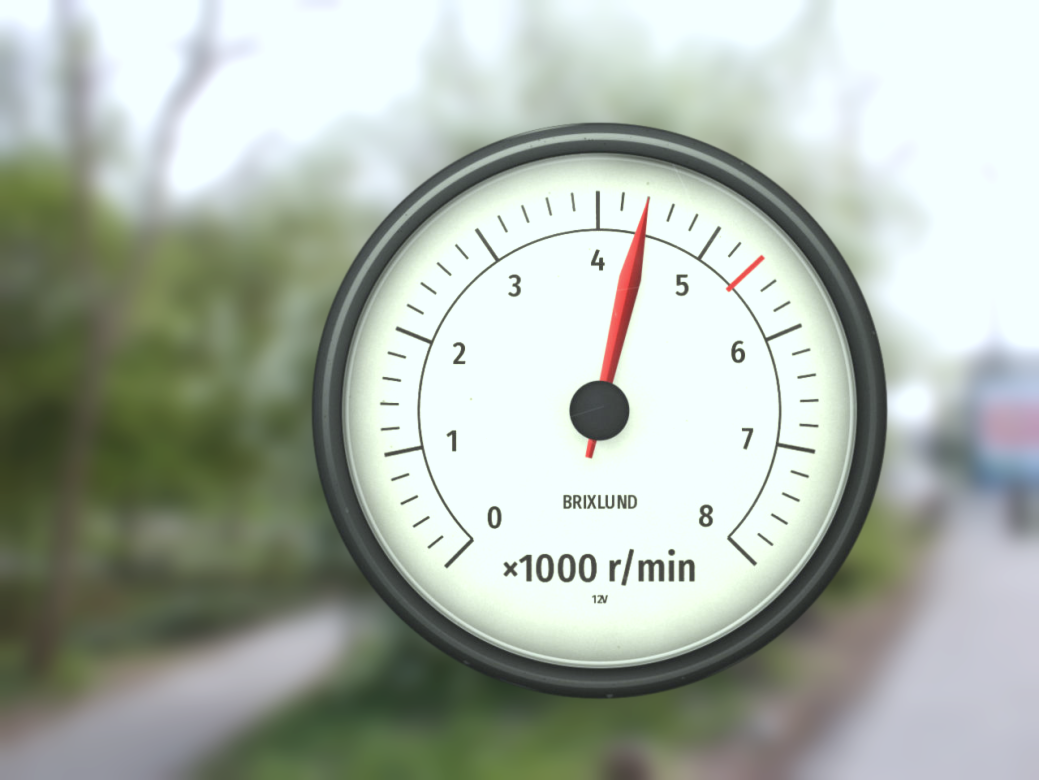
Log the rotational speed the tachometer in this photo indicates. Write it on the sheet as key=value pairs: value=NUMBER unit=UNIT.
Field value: value=4400 unit=rpm
